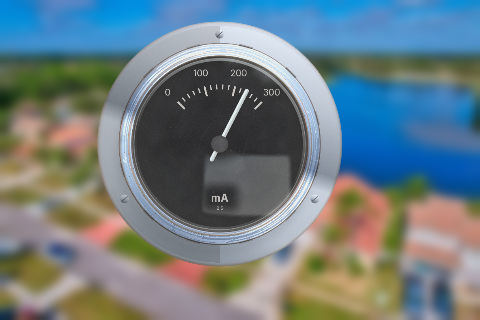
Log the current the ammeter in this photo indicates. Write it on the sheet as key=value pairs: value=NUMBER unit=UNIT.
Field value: value=240 unit=mA
